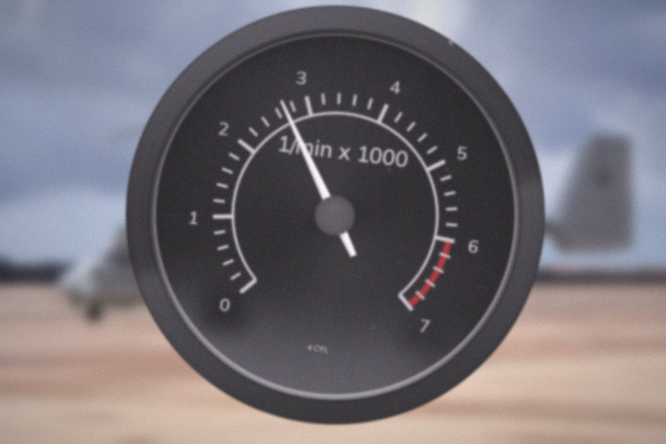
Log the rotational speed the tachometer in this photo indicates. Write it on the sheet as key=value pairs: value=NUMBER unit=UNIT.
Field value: value=2700 unit=rpm
